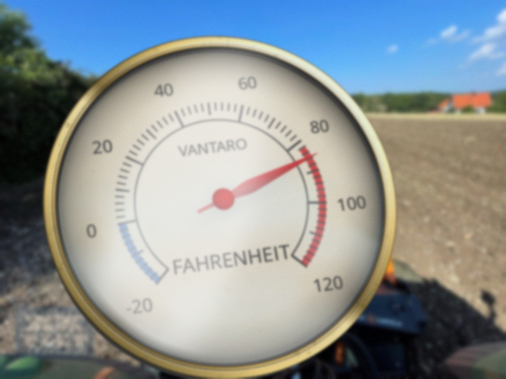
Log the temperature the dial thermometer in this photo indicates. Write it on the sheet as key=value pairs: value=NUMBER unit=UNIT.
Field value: value=86 unit=°F
